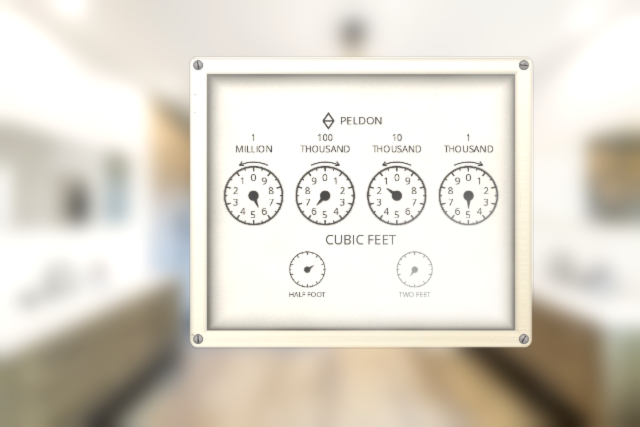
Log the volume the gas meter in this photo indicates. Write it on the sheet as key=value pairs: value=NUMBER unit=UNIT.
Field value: value=561500 unit=ft³
